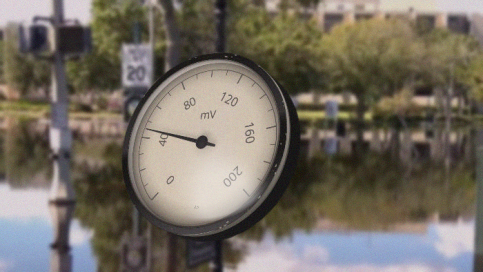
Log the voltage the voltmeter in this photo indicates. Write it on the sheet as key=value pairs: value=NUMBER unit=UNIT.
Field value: value=45 unit=mV
